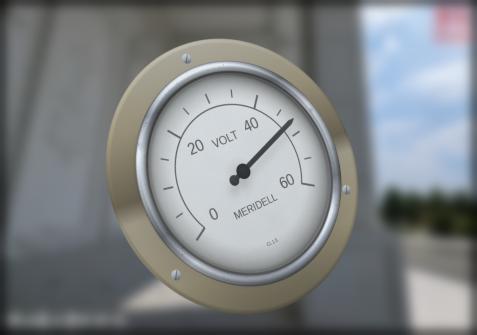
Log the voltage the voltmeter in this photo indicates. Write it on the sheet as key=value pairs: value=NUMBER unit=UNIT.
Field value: value=47.5 unit=V
